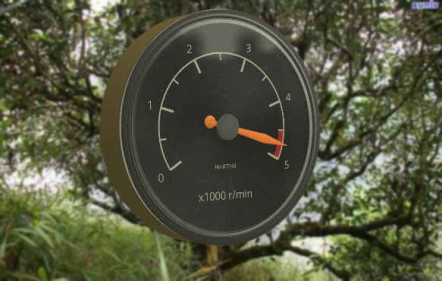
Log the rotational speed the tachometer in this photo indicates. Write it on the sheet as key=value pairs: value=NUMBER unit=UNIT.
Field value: value=4750 unit=rpm
